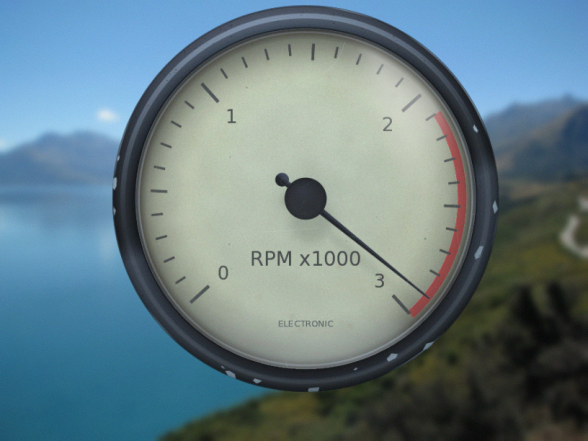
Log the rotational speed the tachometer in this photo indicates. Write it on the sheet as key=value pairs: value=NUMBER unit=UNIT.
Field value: value=2900 unit=rpm
